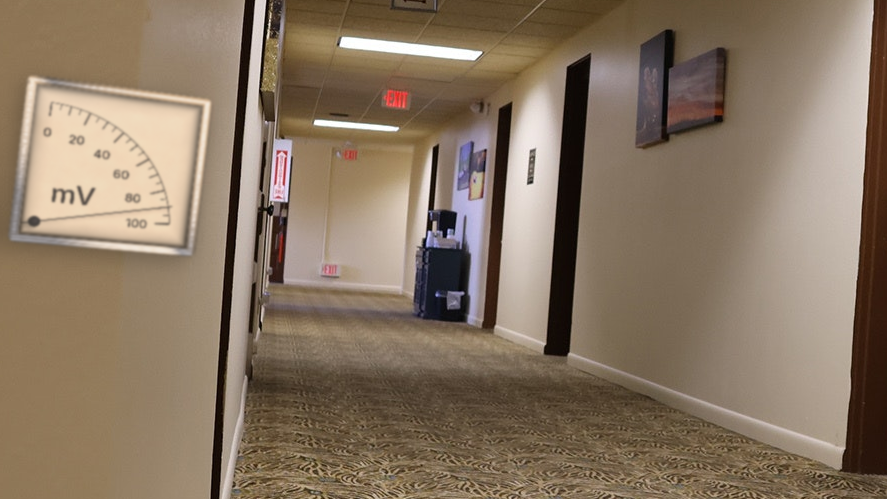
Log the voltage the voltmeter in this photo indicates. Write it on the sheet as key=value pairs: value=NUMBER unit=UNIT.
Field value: value=90 unit=mV
